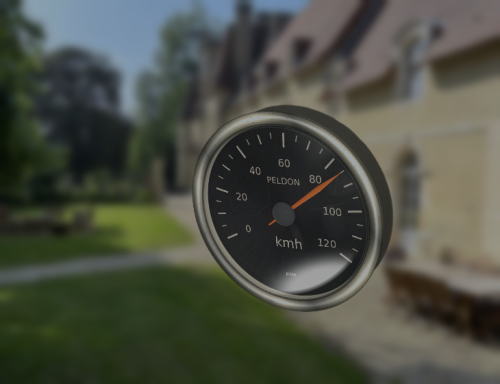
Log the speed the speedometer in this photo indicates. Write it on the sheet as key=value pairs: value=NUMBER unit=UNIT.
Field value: value=85 unit=km/h
